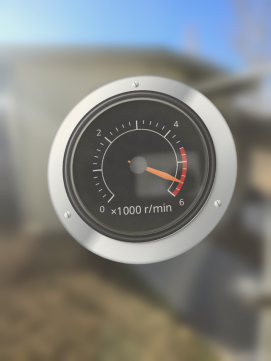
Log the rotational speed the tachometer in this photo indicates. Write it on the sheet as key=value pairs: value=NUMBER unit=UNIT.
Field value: value=5600 unit=rpm
